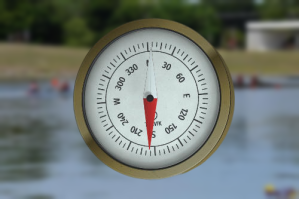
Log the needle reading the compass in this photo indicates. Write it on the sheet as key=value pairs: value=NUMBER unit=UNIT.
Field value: value=185 unit=°
